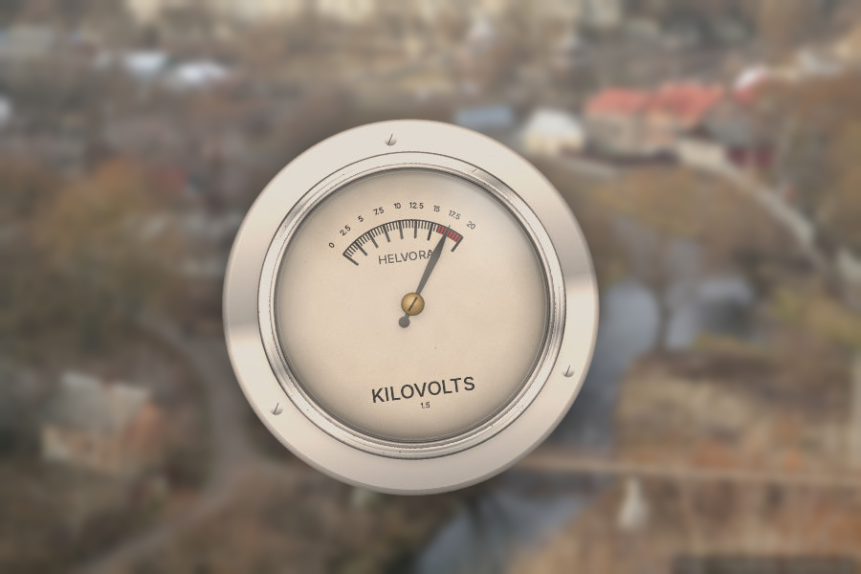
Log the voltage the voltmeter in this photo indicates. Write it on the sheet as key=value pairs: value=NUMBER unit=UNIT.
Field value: value=17.5 unit=kV
